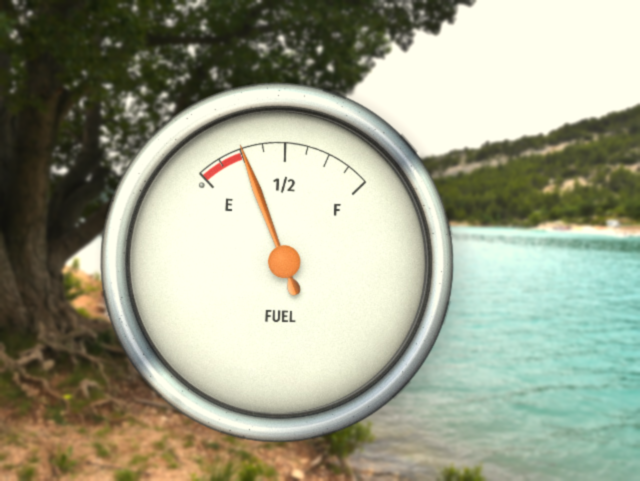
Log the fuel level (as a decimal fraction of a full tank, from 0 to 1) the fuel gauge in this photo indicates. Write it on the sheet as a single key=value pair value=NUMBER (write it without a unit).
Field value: value=0.25
